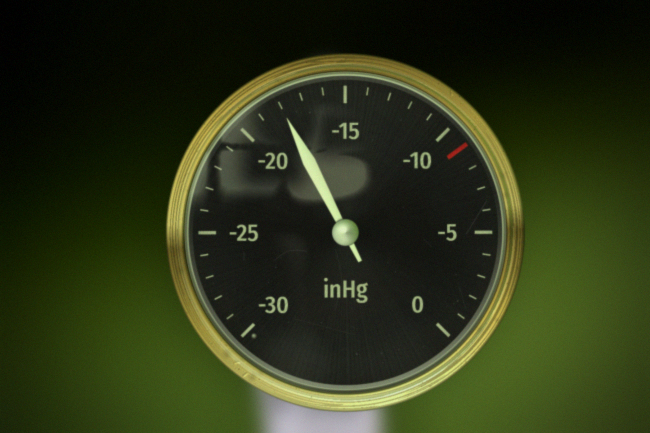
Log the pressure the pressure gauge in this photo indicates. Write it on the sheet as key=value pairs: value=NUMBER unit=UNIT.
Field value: value=-18 unit=inHg
